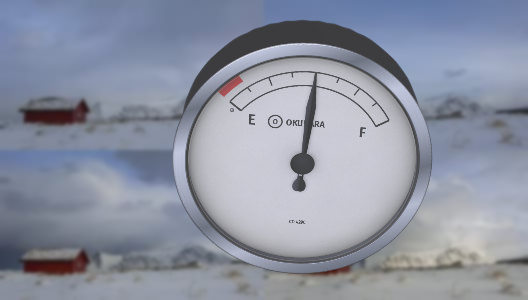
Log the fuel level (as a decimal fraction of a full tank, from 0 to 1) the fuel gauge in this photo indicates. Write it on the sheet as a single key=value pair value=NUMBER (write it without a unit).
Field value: value=0.5
